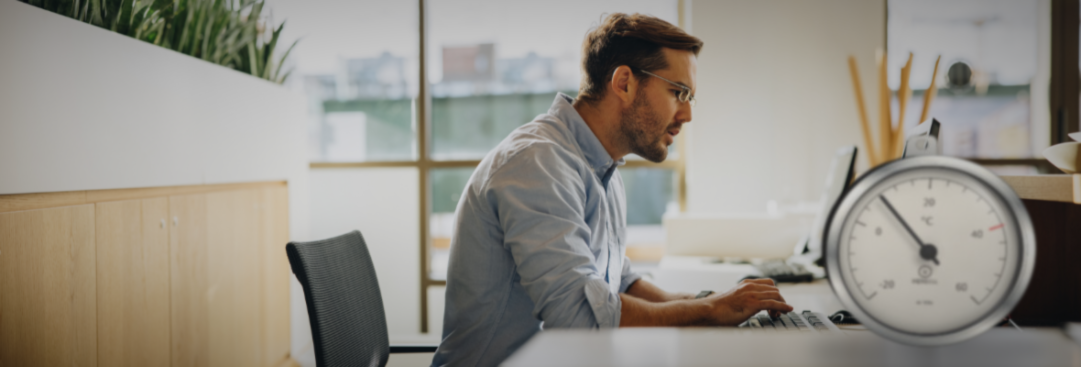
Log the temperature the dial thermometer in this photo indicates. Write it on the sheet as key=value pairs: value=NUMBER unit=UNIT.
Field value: value=8 unit=°C
